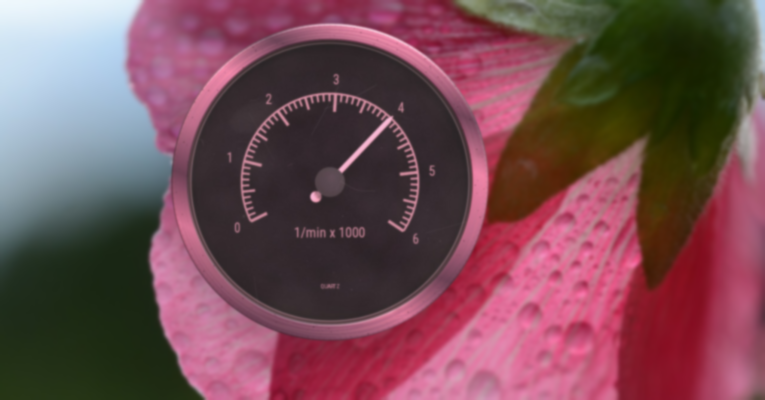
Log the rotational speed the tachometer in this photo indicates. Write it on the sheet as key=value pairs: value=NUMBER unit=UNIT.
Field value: value=4000 unit=rpm
